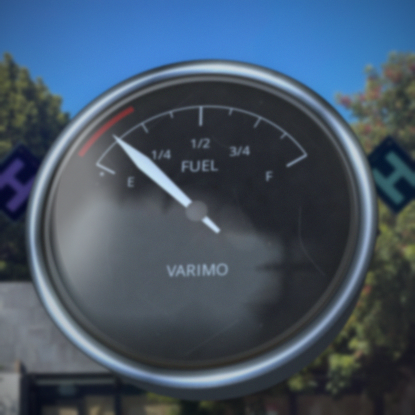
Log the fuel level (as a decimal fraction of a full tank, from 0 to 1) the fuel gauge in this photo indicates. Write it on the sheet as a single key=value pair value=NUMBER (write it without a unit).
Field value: value=0.125
